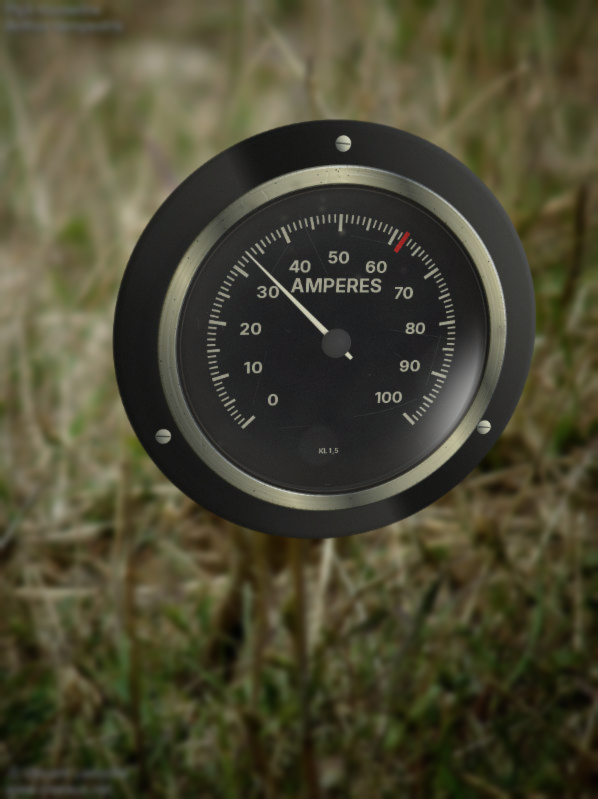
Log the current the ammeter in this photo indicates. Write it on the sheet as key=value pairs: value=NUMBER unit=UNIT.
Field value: value=33 unit=A
